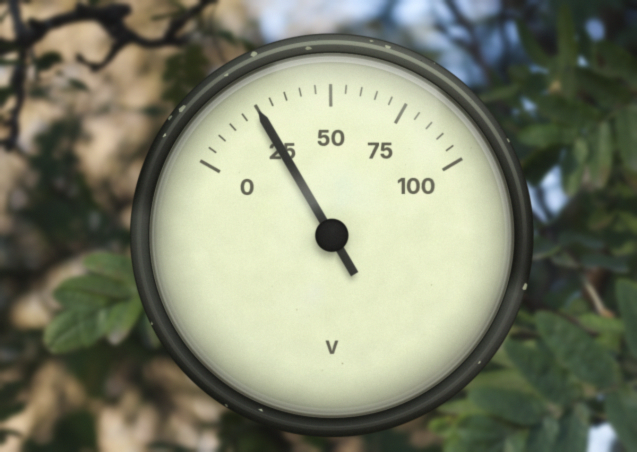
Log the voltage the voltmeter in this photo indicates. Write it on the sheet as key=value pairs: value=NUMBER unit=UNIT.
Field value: value=25 unit=V
